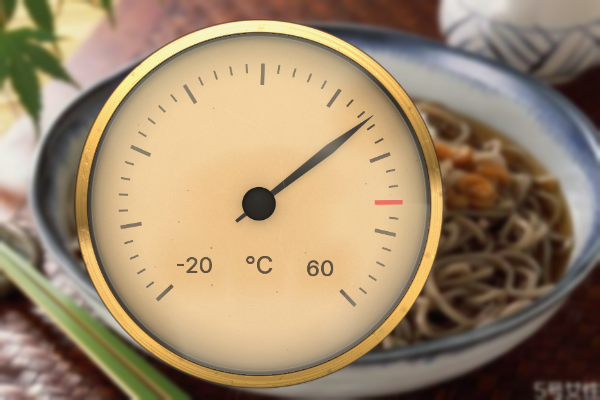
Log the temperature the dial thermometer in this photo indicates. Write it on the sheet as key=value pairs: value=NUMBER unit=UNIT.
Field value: value=35 unit=°C
